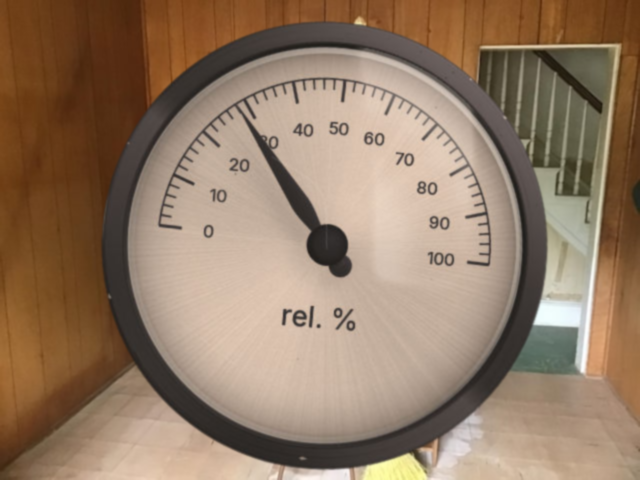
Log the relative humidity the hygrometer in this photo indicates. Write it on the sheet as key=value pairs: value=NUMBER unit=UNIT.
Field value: value=28 unit=%
